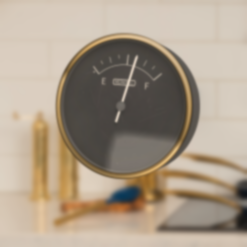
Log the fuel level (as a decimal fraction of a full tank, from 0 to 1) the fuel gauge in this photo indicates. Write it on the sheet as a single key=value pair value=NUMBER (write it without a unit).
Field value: value=0.625
